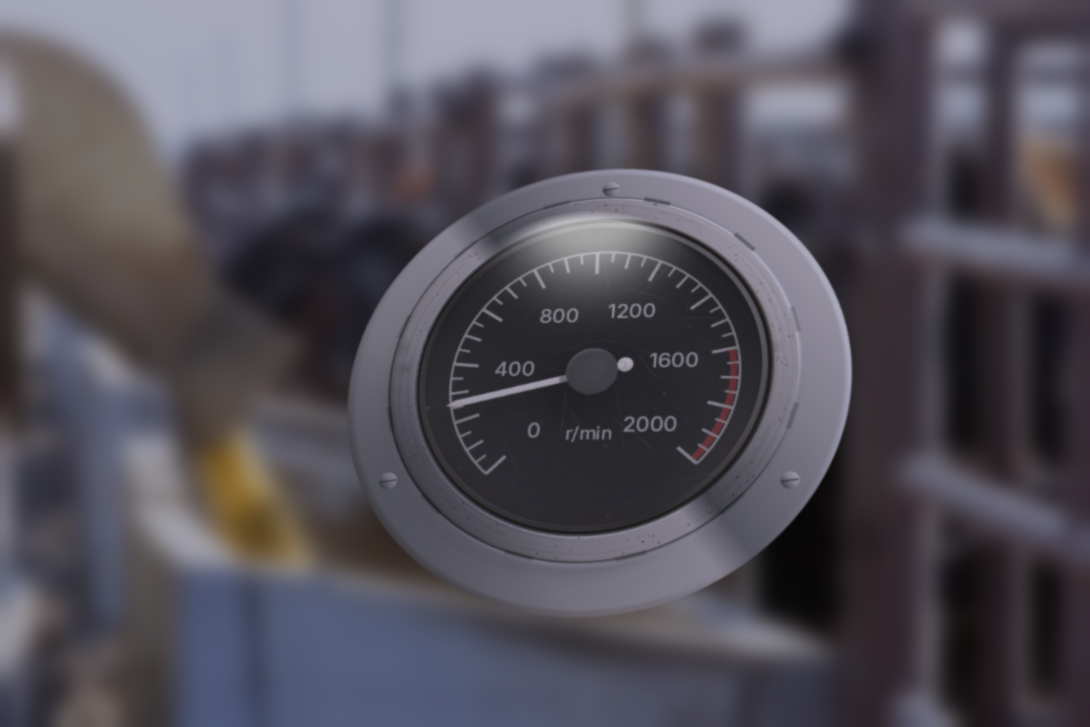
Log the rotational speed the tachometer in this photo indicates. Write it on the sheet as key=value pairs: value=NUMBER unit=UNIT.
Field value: value=250 unit=rpm
